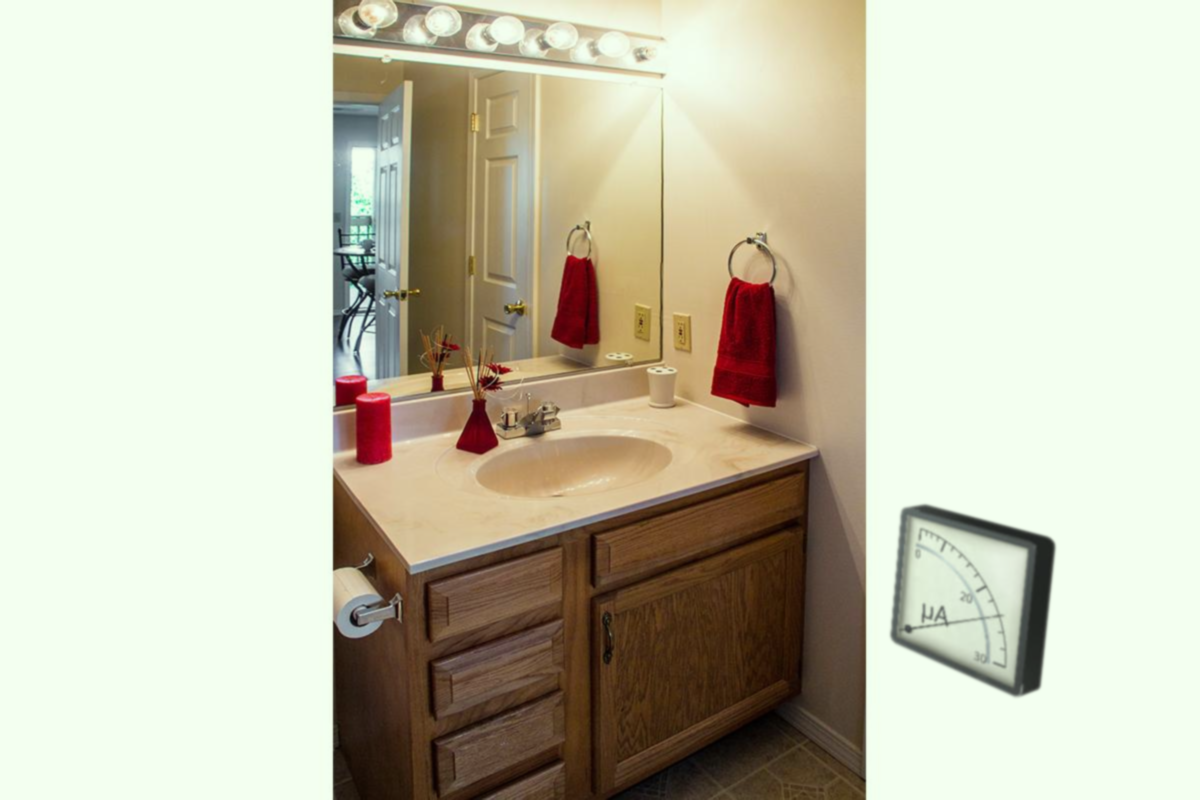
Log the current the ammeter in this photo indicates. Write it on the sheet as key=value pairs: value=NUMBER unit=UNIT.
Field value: value=24 unit=µA
